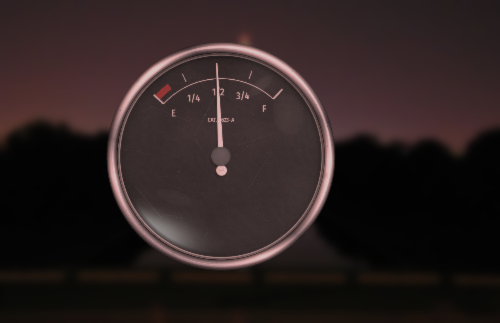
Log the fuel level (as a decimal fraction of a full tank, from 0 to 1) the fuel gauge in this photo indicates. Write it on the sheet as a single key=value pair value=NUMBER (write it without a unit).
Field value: value=0.5
